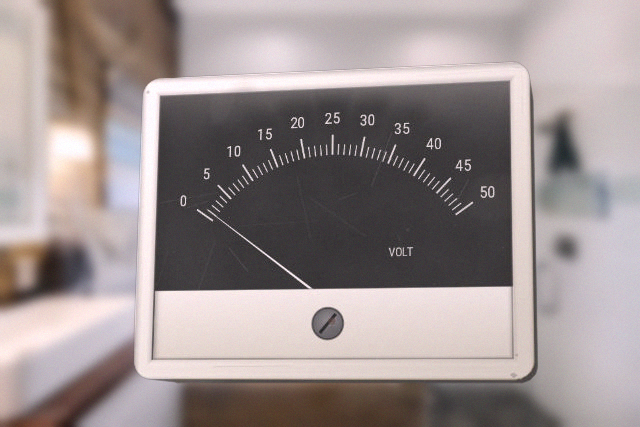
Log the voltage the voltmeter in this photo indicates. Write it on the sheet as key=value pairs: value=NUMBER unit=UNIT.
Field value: value=1 unit=V
